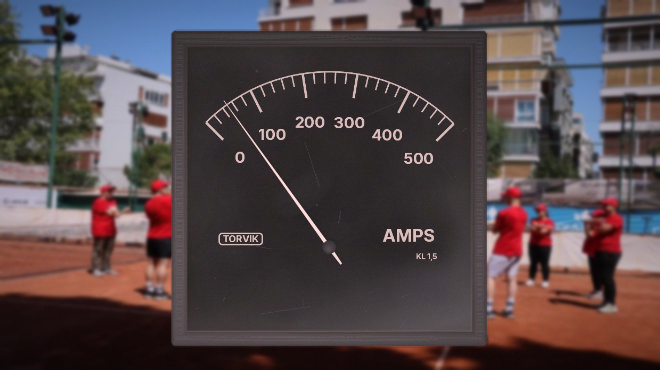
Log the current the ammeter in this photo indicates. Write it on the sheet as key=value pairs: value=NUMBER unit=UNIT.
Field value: value=50 unit=A
